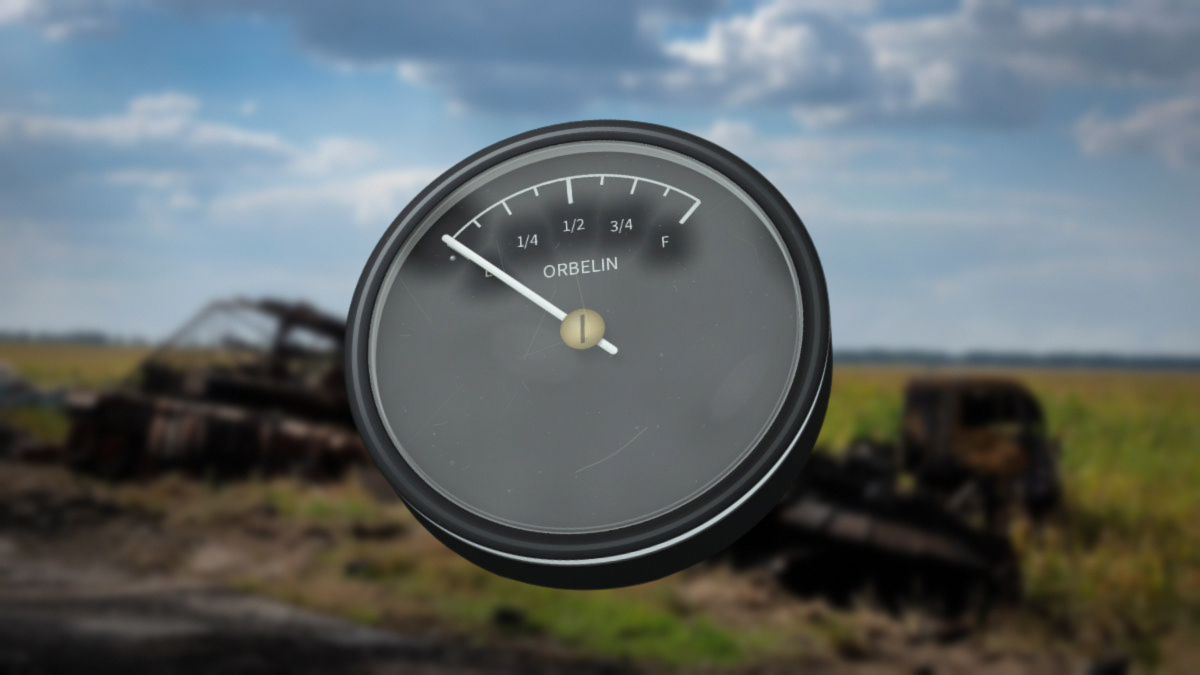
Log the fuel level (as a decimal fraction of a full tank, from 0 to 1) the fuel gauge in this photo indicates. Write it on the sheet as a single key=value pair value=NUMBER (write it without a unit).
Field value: value=0
